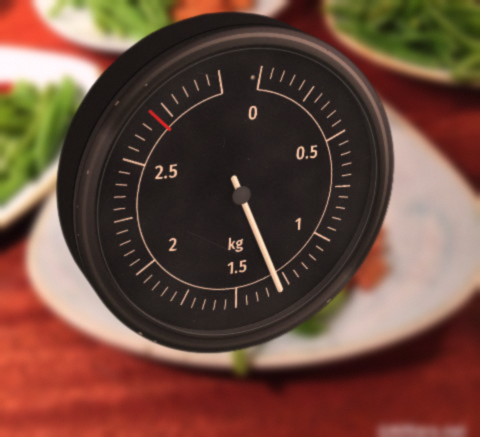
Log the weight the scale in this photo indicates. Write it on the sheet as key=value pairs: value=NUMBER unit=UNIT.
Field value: value=1.3 unit=kg
